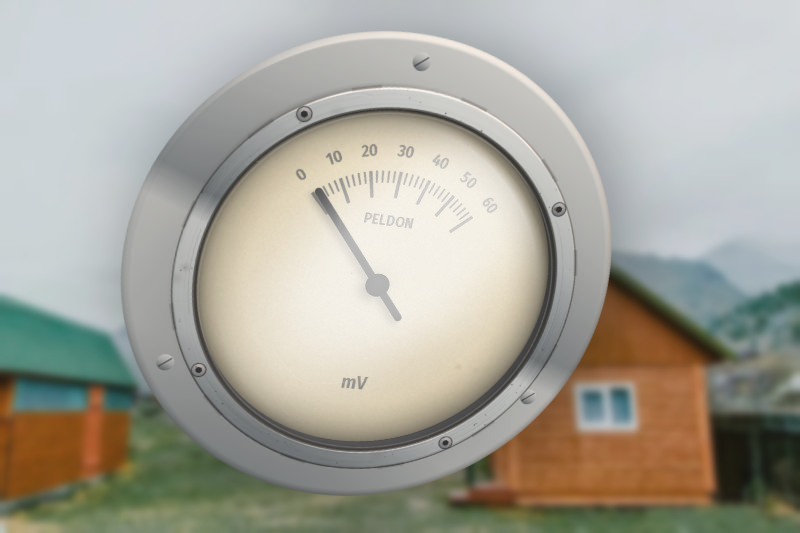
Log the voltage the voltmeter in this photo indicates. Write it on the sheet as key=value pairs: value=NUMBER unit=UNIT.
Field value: value=2 unit=mV
